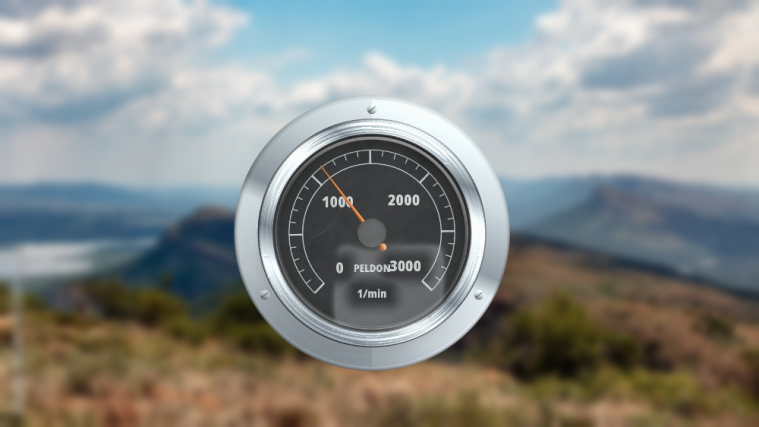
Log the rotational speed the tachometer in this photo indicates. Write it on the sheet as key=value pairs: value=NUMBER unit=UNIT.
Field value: value=1100 unit=rpm
